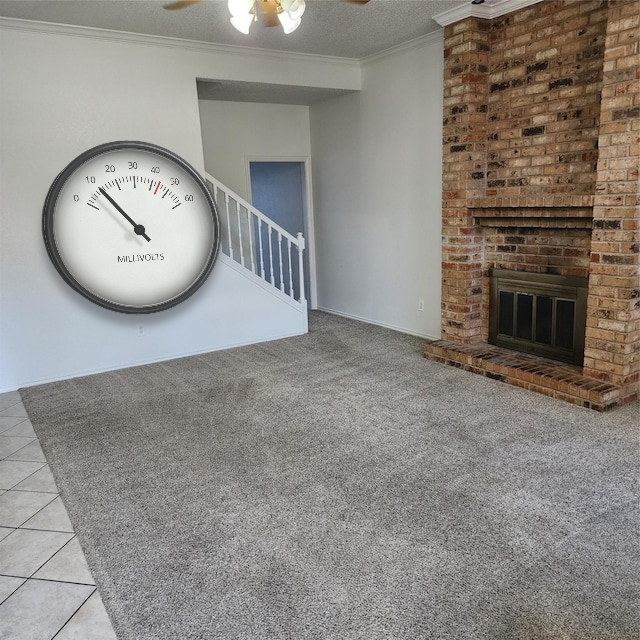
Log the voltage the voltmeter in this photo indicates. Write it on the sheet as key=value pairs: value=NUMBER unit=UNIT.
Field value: value=10 unit=mV
